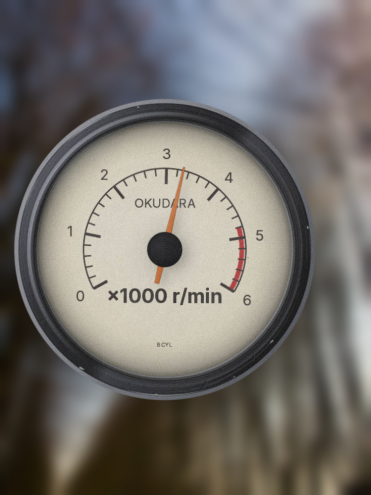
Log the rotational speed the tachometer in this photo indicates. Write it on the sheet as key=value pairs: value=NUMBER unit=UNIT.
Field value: value=3300 unit=rpm
